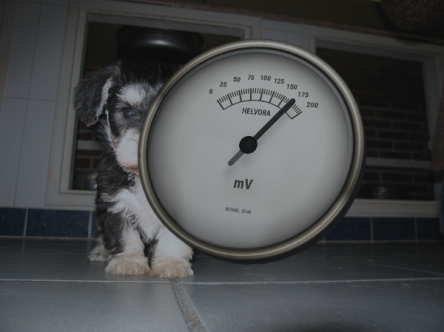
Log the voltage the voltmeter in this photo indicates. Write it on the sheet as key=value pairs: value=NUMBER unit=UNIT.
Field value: value=175 unit=mV
